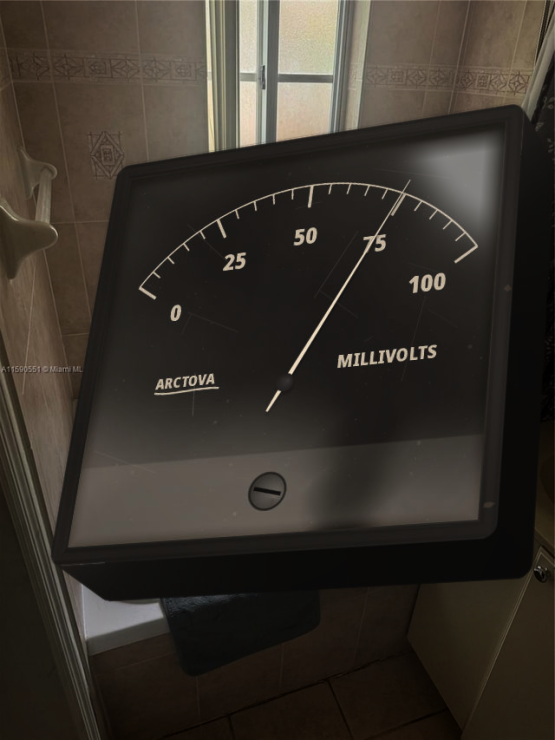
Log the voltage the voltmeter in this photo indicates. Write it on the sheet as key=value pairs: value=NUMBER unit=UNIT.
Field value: value=75 unit=mV
